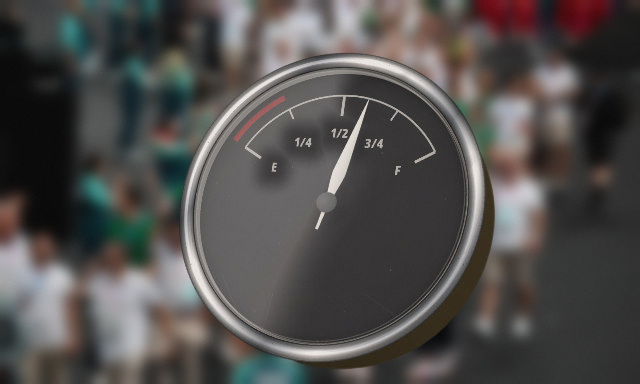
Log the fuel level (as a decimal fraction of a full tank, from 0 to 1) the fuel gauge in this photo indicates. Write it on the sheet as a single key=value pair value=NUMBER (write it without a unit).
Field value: value=0.625
